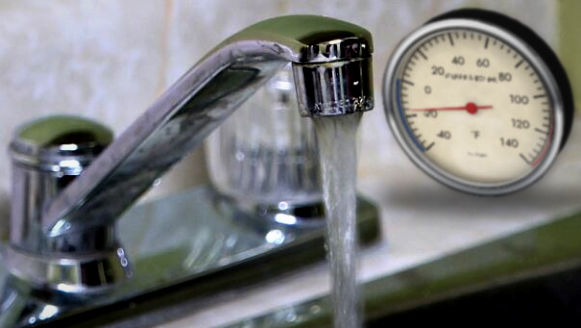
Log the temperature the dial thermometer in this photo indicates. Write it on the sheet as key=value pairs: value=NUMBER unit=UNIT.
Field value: value=-16 unit=°F
